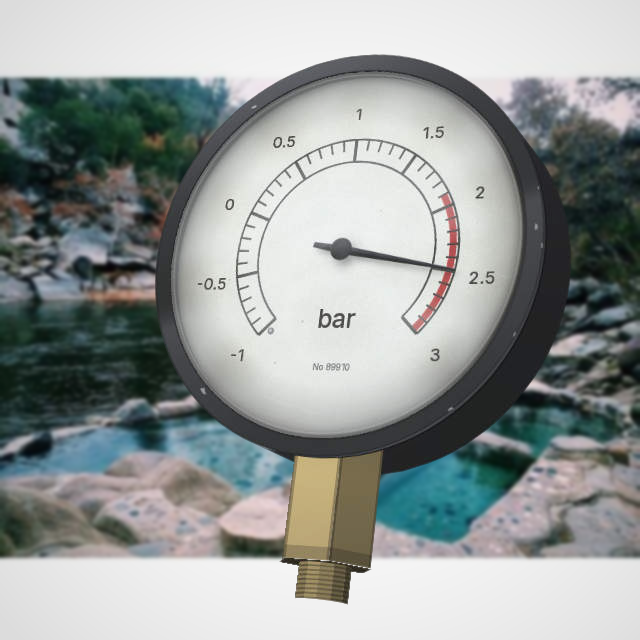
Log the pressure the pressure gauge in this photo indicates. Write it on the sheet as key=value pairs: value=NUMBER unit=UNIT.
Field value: value=2.5 unit=bar
